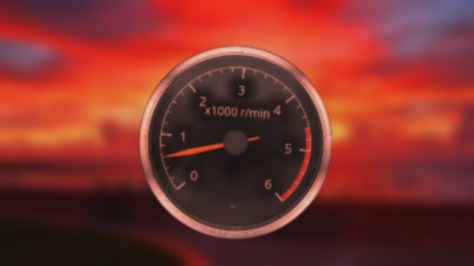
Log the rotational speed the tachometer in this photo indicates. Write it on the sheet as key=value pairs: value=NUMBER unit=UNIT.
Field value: value=600 unit=rpm
